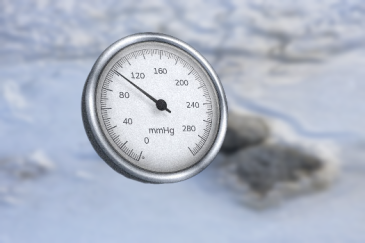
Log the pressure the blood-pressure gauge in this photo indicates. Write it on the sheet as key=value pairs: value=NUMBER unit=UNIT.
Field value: value=100 unit=mmHg
